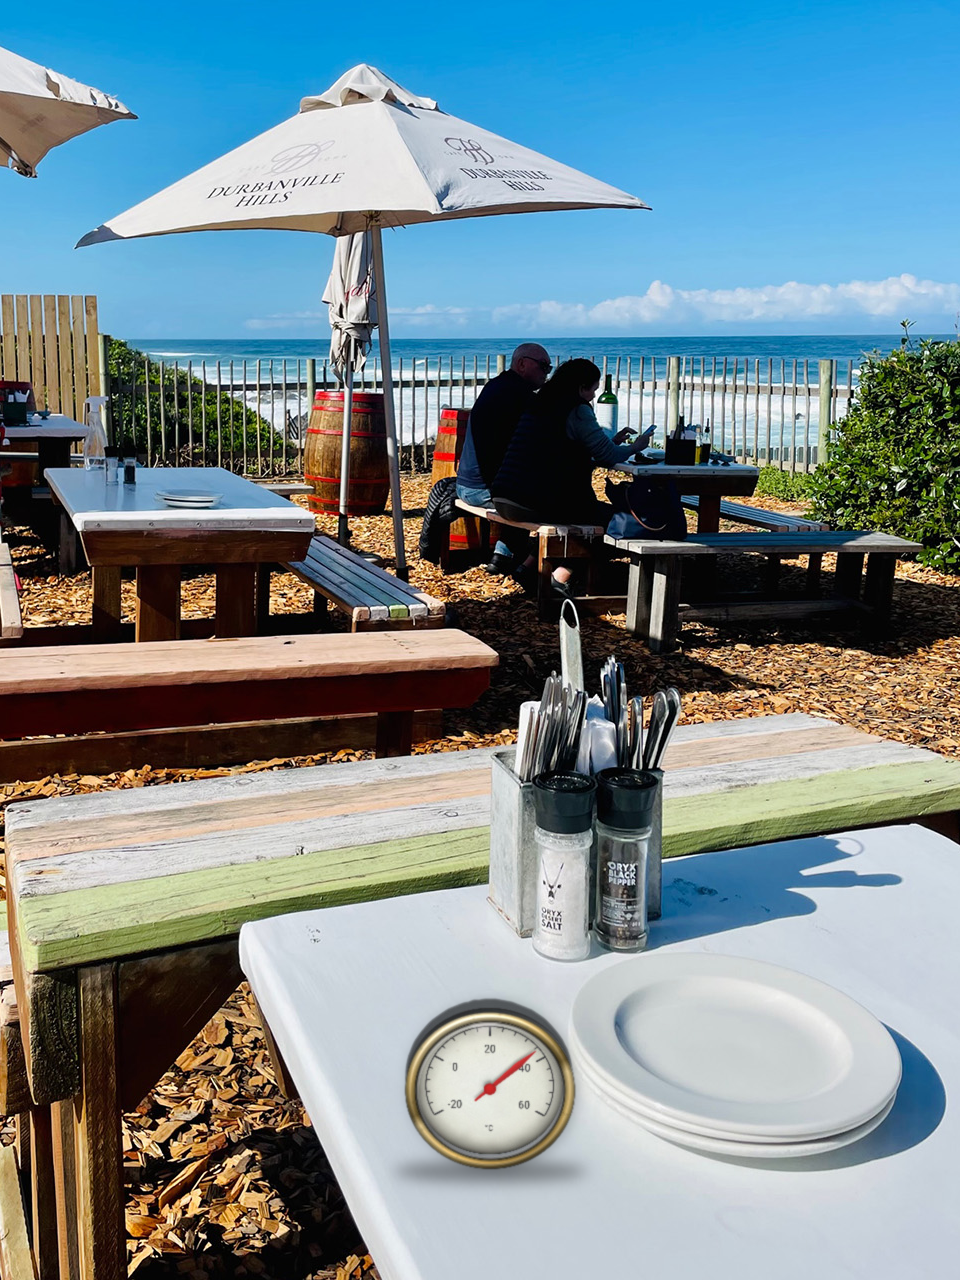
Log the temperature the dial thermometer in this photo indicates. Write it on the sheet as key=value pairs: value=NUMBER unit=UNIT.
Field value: value=36 unit=°C
